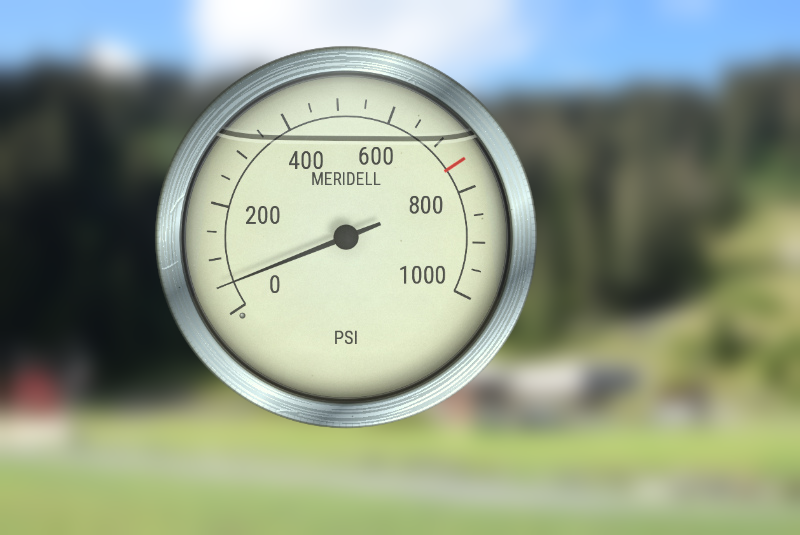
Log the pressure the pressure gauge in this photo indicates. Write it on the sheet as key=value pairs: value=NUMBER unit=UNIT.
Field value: value=50 unit=psi
